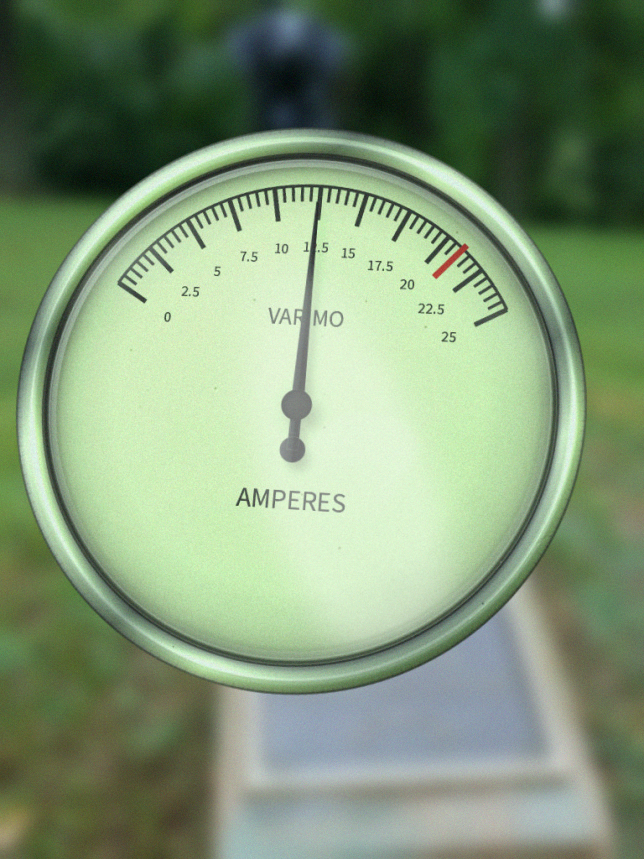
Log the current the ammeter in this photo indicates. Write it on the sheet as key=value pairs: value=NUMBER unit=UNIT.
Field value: value=12.5 unit=A
